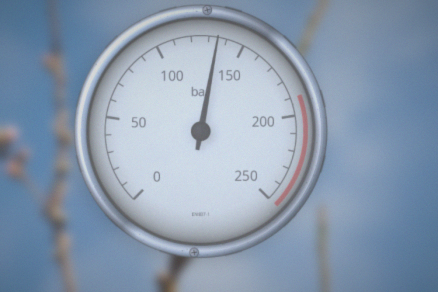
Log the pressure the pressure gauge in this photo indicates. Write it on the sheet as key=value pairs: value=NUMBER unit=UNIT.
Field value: value=135 unit=bar
